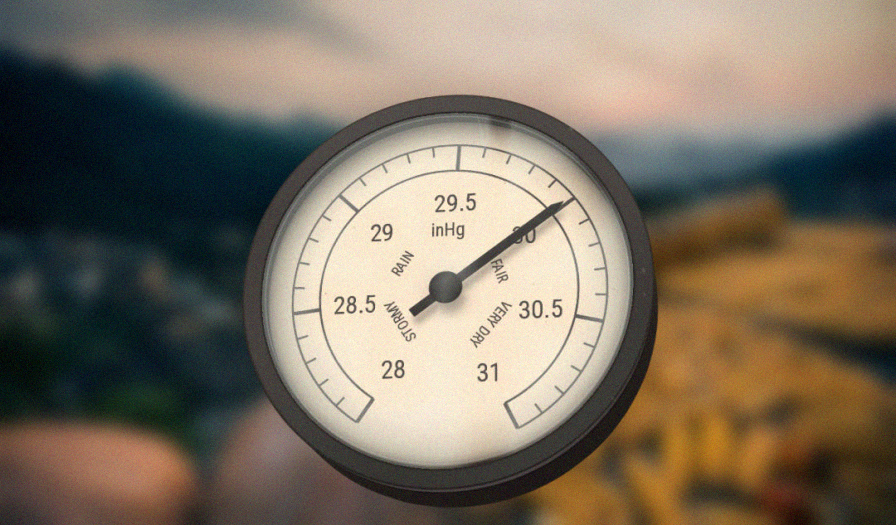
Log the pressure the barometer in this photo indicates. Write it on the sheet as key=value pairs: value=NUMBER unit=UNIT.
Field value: value=30 unit=inHg
